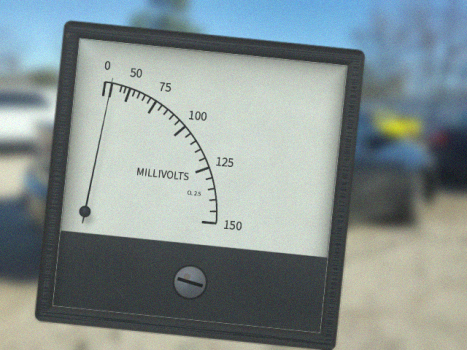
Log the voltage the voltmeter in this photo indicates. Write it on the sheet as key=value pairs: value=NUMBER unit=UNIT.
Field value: value=25 unit=mV
